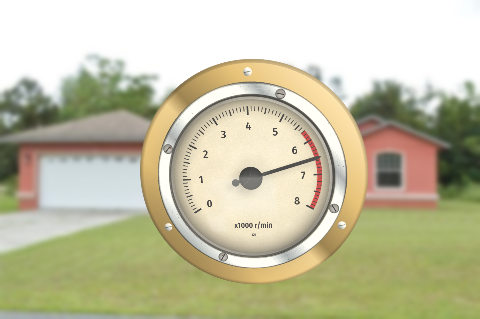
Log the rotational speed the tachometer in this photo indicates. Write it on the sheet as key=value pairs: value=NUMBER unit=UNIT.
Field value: value=6500 unit=rpm
